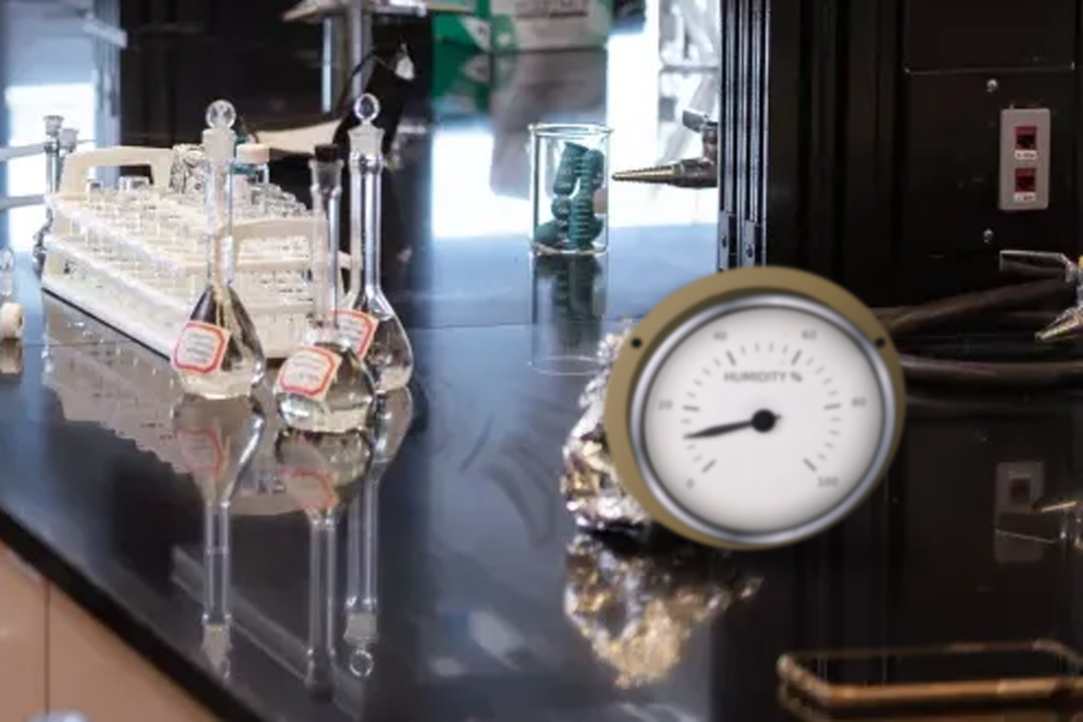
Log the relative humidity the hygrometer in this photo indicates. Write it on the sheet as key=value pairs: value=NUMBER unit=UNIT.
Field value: value=12 unit=%
